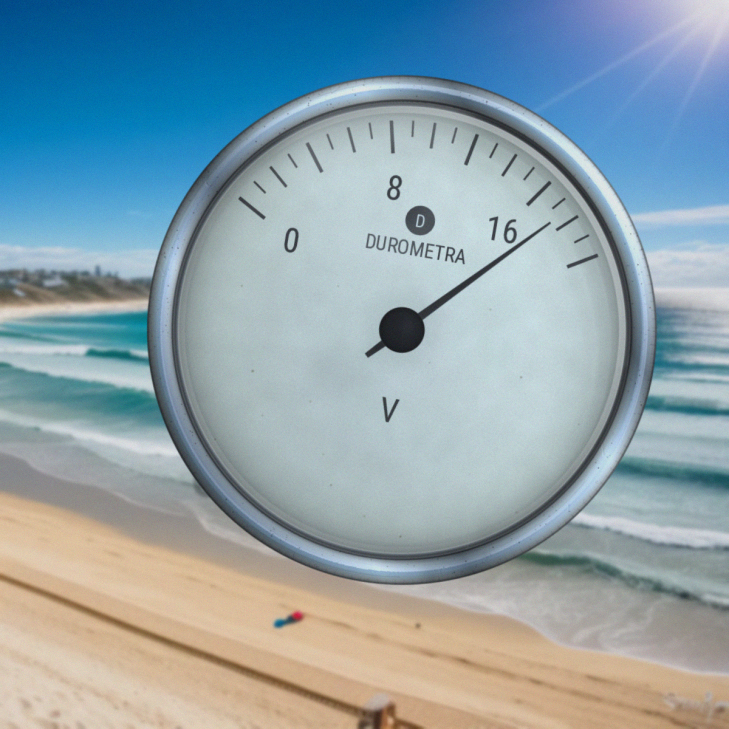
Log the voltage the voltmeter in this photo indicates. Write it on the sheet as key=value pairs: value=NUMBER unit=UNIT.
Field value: value=17.5 unit=V
